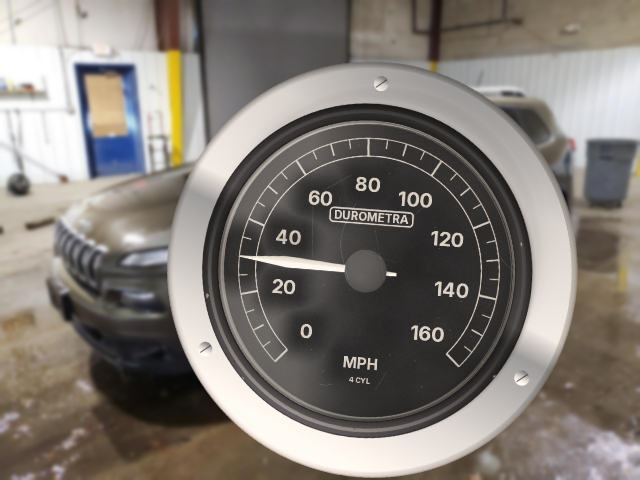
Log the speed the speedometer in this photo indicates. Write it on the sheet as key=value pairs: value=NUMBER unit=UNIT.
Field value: value=30 unit=mph
